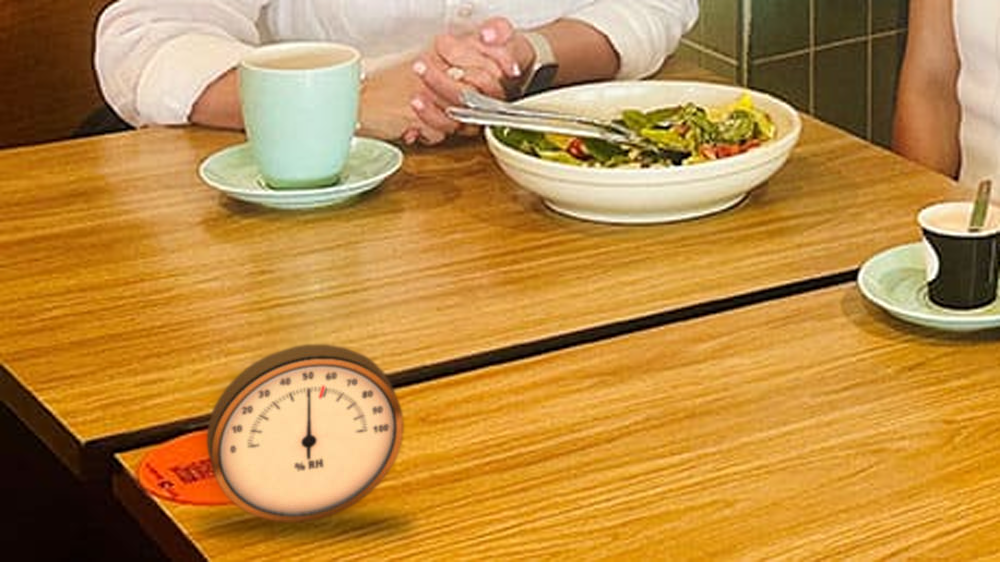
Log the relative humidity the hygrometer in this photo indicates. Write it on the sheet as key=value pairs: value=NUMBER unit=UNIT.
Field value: value=50 unit=%
